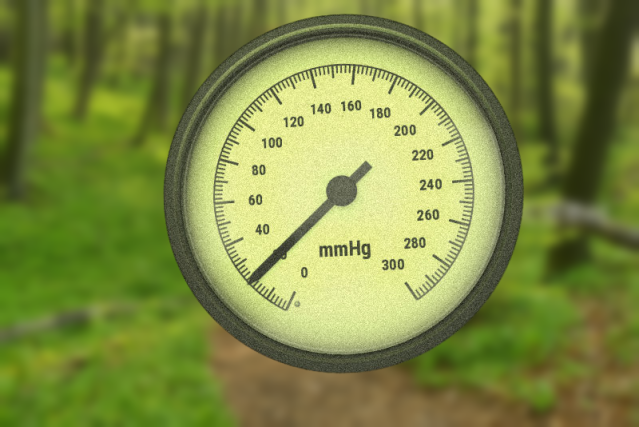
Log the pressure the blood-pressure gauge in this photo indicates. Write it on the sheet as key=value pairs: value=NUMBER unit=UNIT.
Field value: value=20 unit=mmHg
